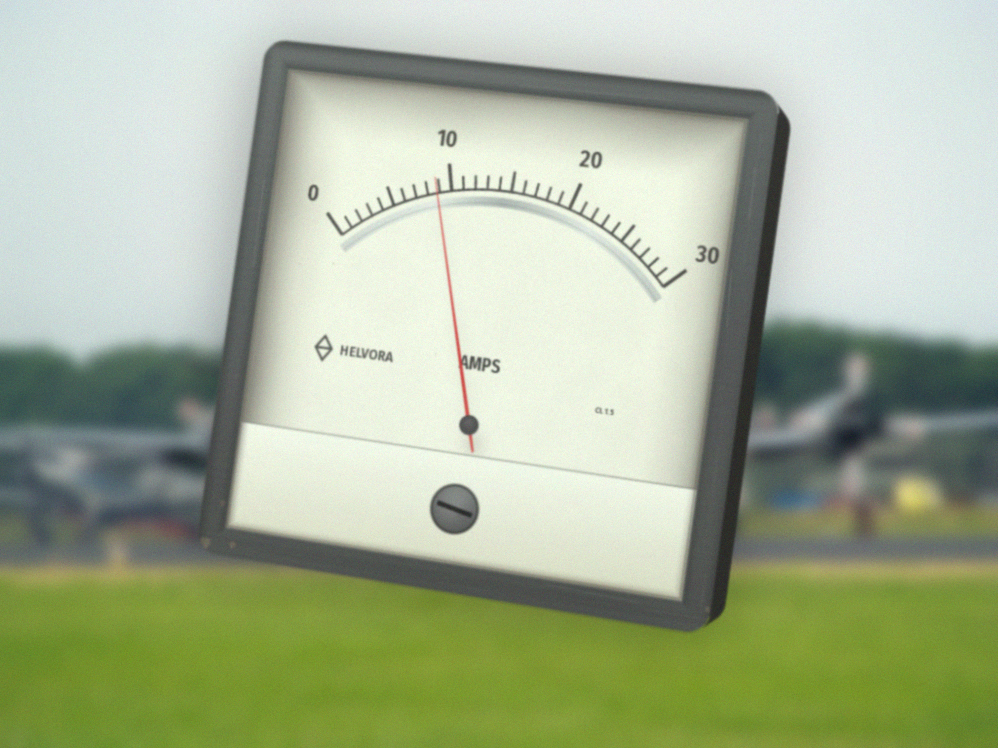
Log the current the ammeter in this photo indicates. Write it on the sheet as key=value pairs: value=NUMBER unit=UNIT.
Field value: value=9 unit=A
